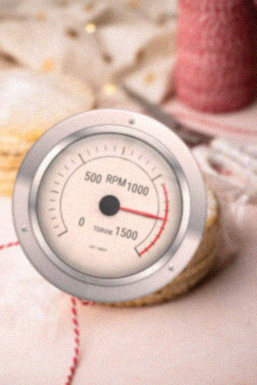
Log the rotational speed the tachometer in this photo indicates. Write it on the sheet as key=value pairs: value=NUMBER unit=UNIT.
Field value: value=1250 unit=rpm
